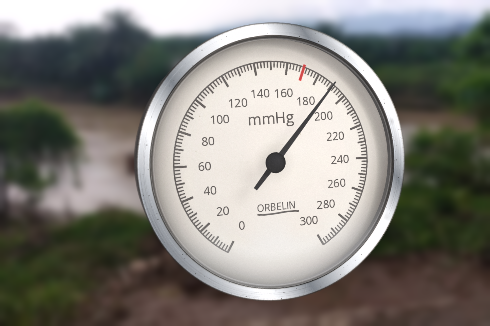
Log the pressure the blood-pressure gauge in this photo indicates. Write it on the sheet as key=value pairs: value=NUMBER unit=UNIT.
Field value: value=190 unit=mmHg
